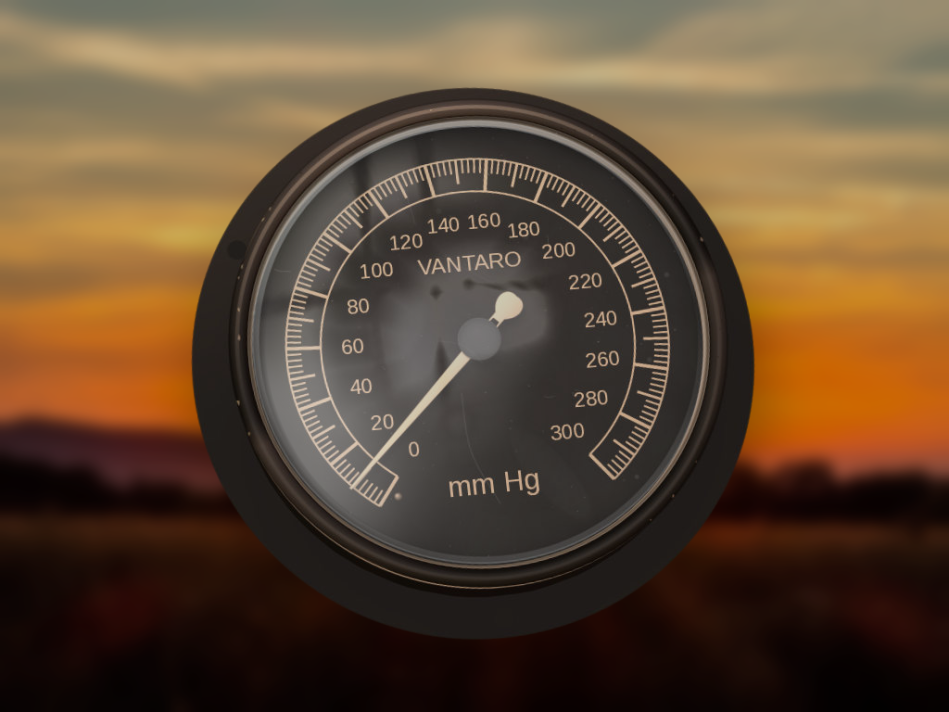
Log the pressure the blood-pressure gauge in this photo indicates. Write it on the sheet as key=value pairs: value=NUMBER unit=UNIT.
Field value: value=10 unit=mmHg
